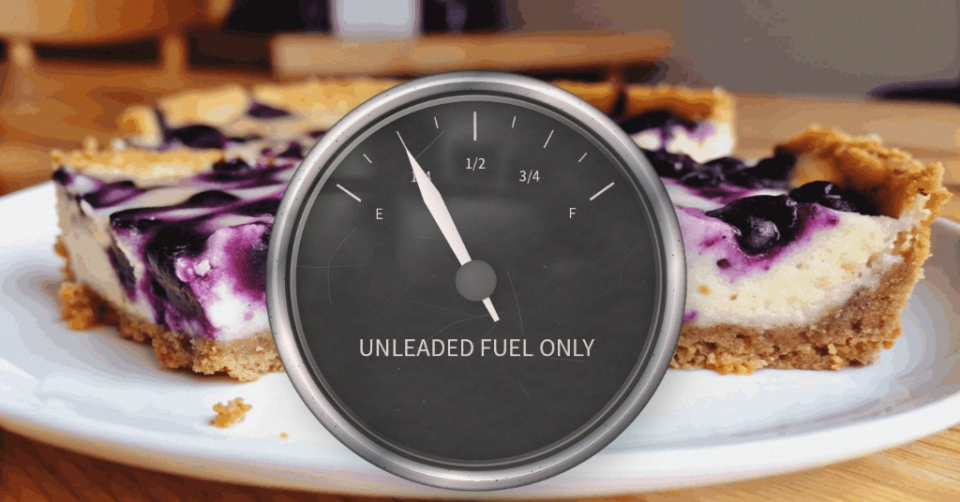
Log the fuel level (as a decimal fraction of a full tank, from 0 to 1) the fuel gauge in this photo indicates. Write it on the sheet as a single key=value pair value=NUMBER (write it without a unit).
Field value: value=0.25
